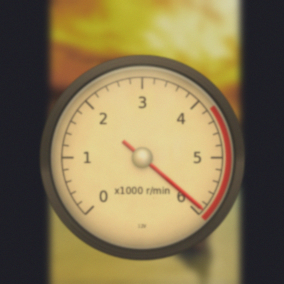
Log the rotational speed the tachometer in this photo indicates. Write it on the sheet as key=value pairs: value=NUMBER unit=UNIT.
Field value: value=5900 unit=rpm
